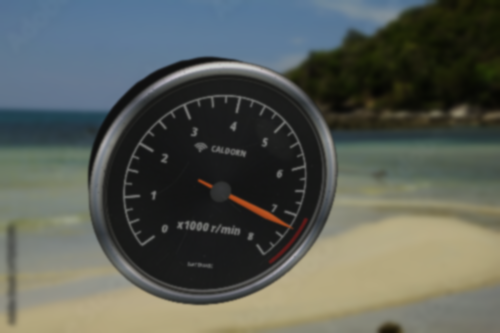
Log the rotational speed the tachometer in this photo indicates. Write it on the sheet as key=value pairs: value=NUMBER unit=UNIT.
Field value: value=7250 unit=rpm
